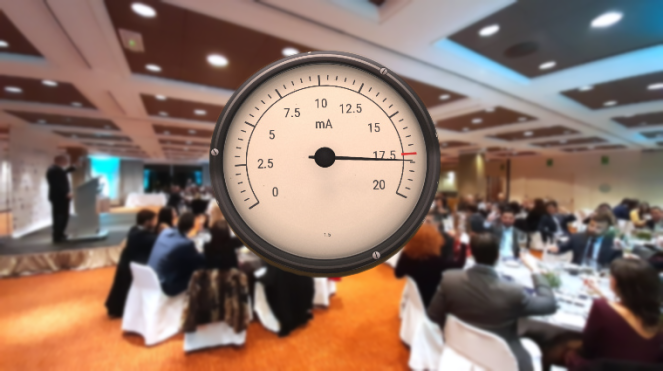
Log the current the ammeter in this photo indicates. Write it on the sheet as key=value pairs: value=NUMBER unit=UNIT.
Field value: value=18 unit=mA
